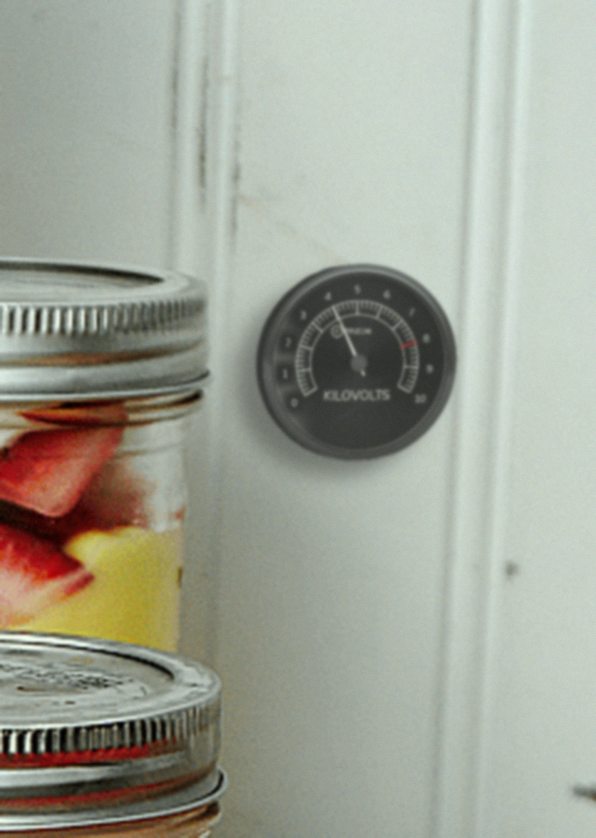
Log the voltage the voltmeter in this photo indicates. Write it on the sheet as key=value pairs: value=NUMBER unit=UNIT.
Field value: value=4 unit=kV
